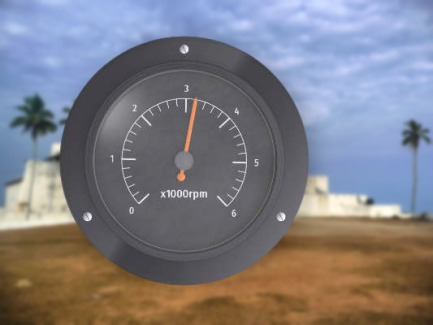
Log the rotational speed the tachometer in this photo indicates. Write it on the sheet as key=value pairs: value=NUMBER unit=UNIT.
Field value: value=3200 unit=rpm
